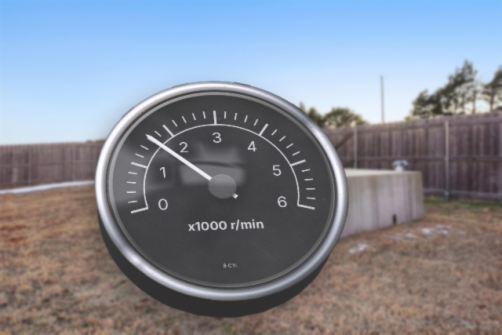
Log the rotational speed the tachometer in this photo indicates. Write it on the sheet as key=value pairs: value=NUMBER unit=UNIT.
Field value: value=1600 unit=rpm
